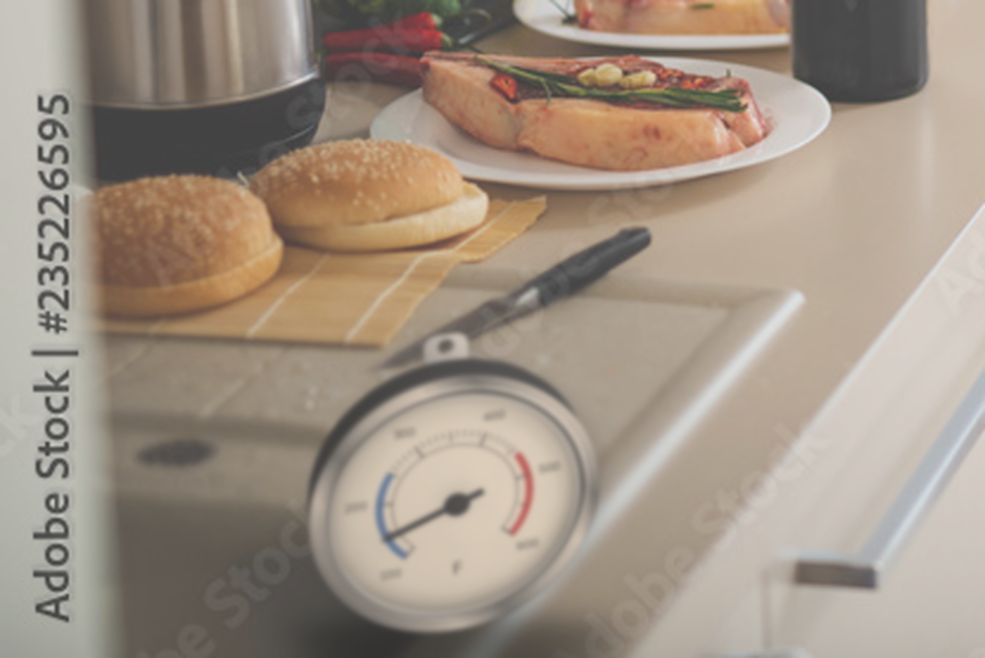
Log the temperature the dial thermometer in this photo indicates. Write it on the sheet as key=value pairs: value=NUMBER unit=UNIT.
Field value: value=150 unit=°F
